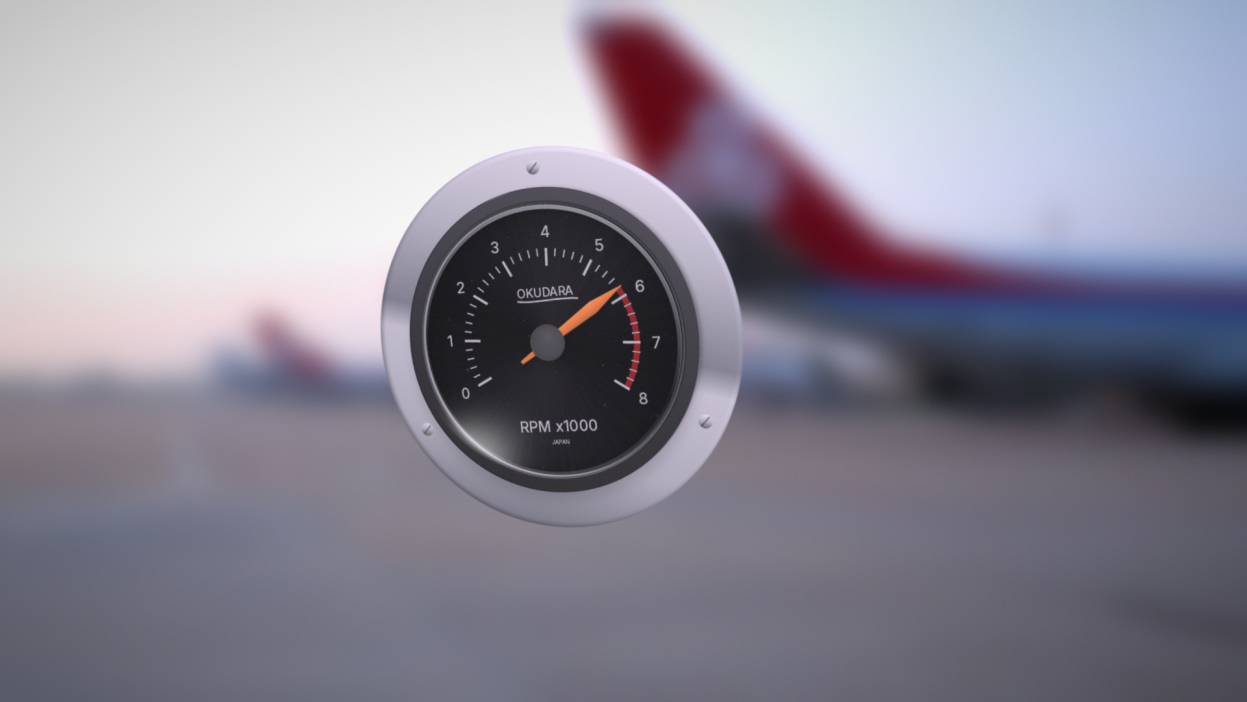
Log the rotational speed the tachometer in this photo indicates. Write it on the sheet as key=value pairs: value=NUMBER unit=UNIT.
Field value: value=5800 unit=rpm
